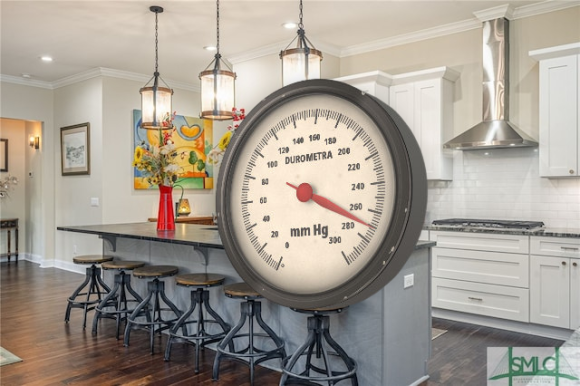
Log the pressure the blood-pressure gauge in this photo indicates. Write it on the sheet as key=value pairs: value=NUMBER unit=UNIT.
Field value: value=270 unit=mmHg
